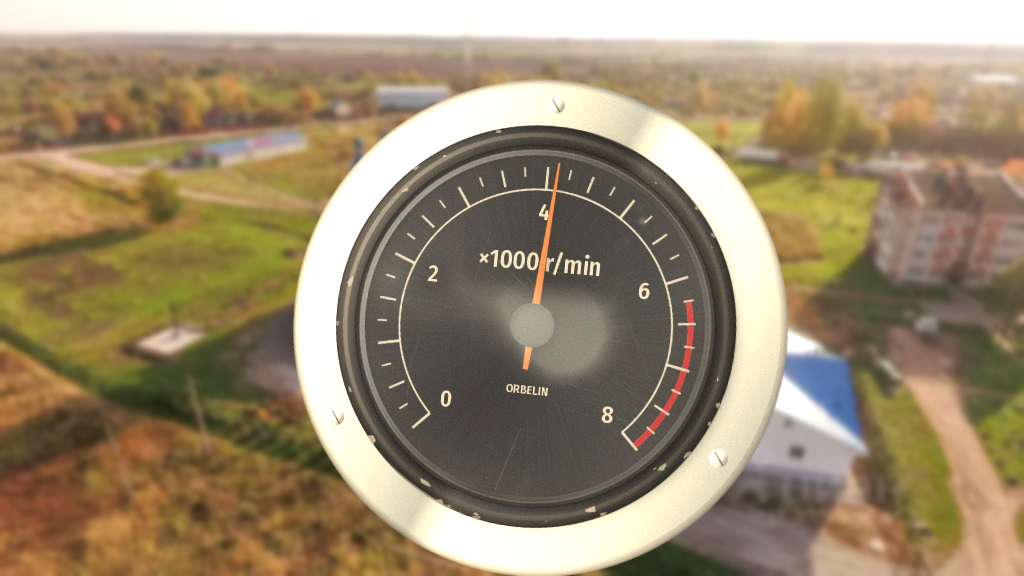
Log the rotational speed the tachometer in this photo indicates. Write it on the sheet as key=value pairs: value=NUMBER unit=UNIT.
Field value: value=4125 unit=rpm
